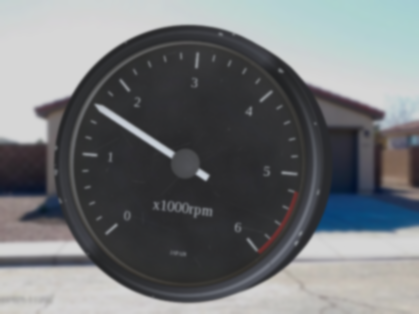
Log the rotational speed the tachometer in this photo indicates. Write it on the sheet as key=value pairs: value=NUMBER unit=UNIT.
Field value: value=1600 unit=rpm
